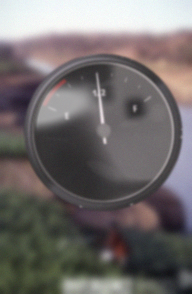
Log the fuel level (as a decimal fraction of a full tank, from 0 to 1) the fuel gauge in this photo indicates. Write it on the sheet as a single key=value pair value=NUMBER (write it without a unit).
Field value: value=0.5
